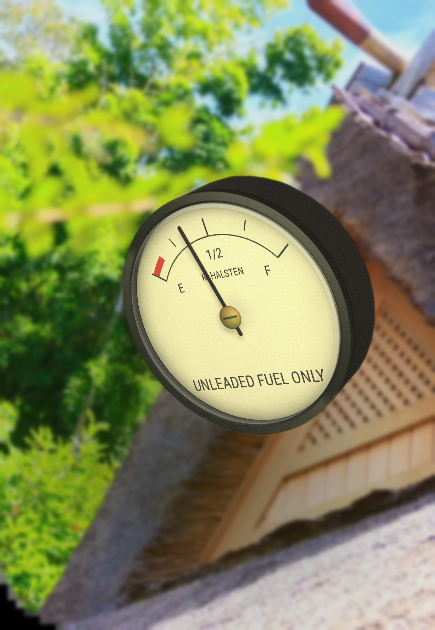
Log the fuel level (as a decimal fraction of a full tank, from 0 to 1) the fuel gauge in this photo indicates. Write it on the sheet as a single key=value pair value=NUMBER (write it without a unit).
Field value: value=0.375
